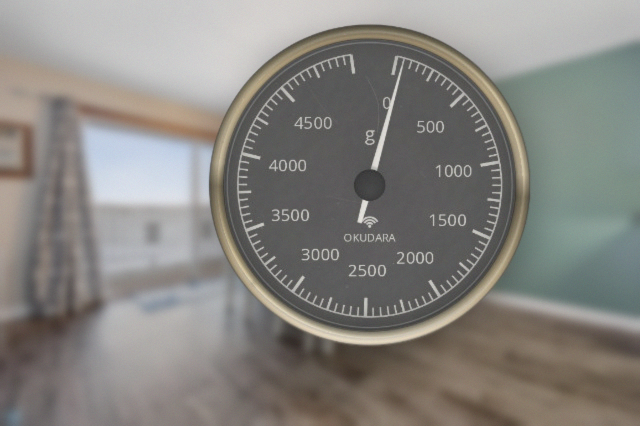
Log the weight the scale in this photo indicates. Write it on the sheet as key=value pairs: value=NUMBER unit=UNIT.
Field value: value=50 unit=g
